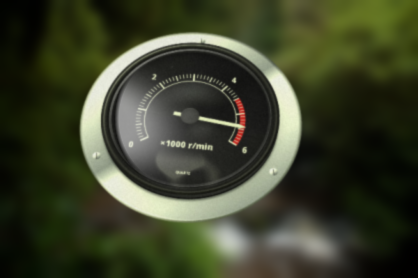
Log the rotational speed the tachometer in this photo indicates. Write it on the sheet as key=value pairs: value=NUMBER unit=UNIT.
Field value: value=5500 unit=rpm
